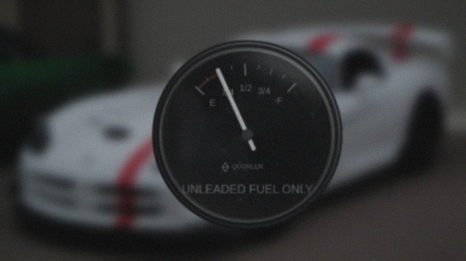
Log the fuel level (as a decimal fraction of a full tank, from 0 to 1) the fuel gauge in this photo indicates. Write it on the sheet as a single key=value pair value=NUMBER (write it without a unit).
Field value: value=0.25
